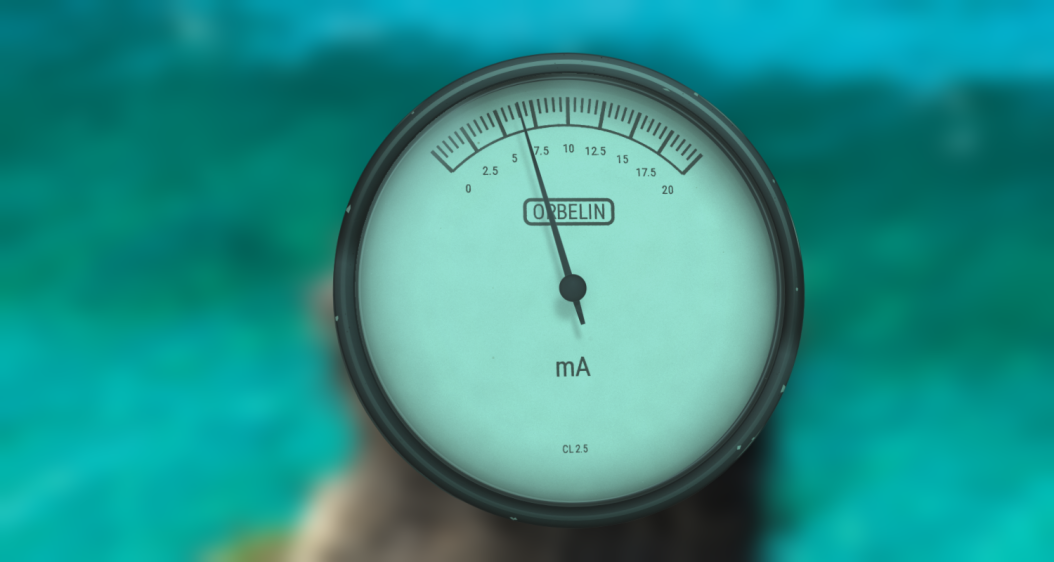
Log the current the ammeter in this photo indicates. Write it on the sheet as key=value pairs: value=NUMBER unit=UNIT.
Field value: value=6.5 unit=mA
